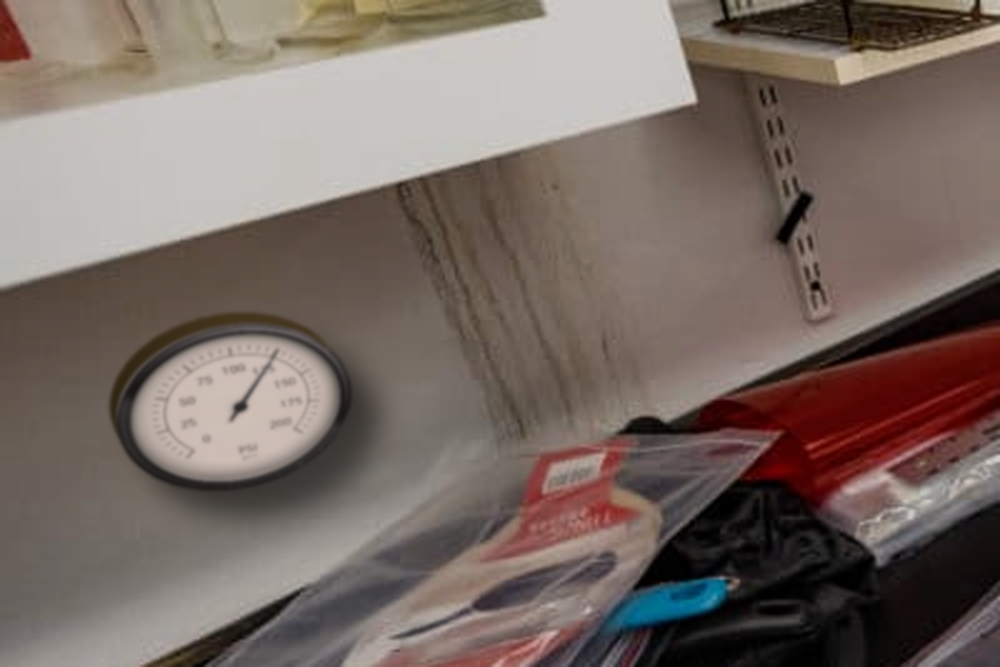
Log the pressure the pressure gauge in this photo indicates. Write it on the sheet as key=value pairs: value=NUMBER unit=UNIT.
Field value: value=125 unit=psi
